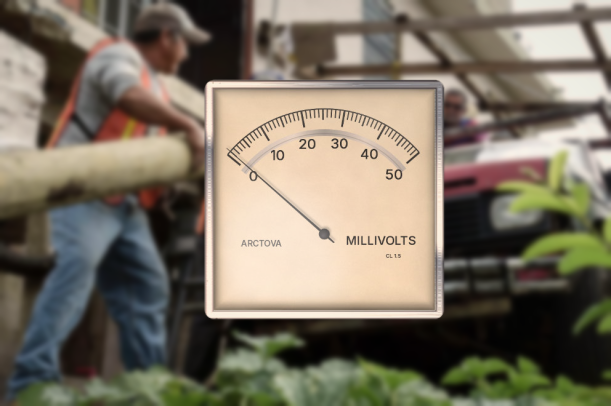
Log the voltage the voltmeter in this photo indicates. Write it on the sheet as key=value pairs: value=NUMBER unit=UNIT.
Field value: value=1 unit=mV
